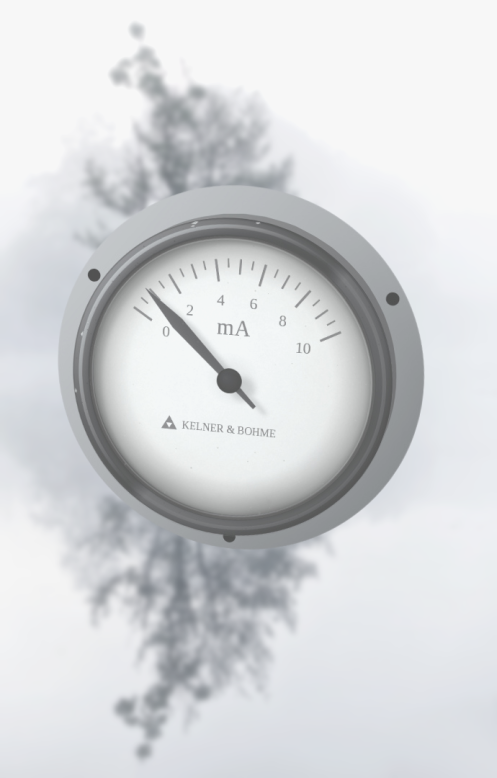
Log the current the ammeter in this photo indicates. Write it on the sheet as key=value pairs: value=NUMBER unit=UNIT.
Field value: value=1 unit=mA
